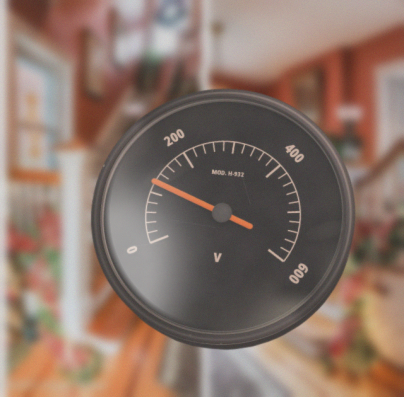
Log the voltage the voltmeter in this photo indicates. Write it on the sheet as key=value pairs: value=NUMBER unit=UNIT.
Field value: value=120 unit=V
